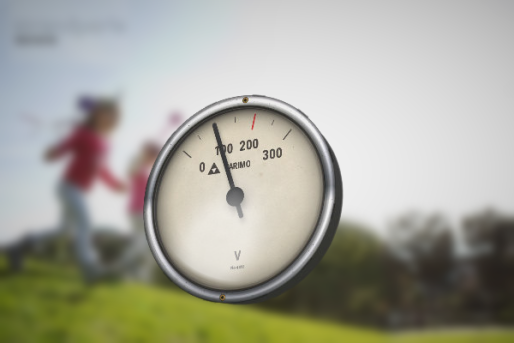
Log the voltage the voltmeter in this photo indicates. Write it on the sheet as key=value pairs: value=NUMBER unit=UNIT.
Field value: value=100 unit=V
